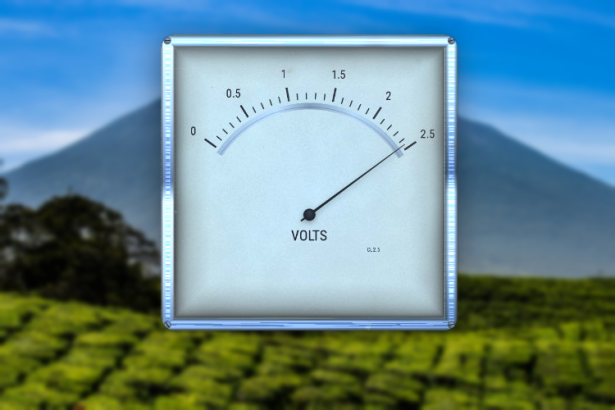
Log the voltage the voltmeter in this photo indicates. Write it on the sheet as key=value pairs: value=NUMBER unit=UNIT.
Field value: value=2.45 unit=V
